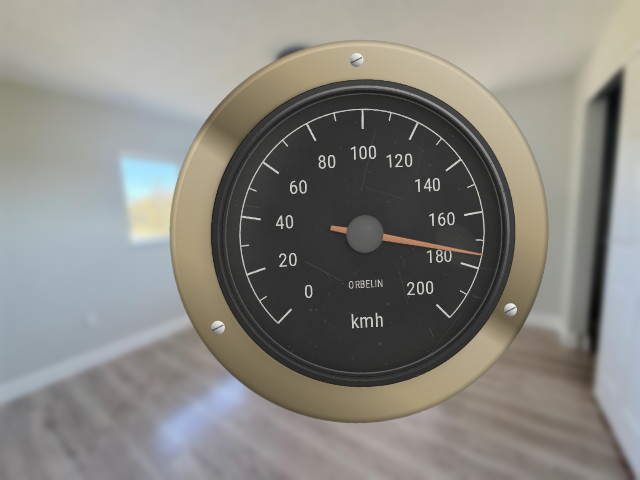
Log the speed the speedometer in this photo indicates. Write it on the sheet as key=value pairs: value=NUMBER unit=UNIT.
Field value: value=175 unit=km/h
